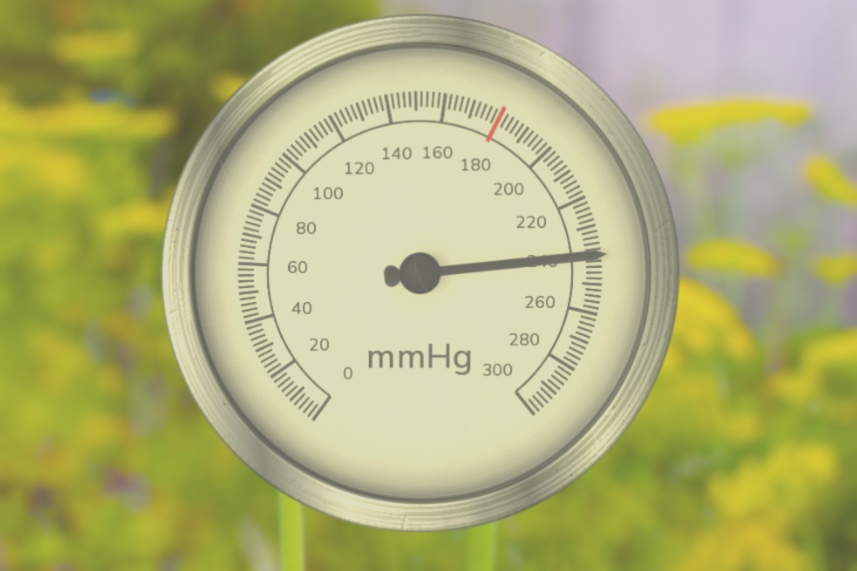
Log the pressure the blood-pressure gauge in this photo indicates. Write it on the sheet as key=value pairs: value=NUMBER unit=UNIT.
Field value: value=240 unit=mmHg
